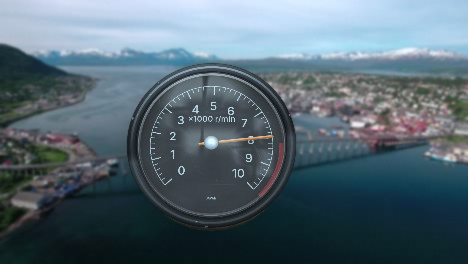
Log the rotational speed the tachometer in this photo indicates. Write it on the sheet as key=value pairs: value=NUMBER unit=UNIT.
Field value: value=8000 unit=rpm
